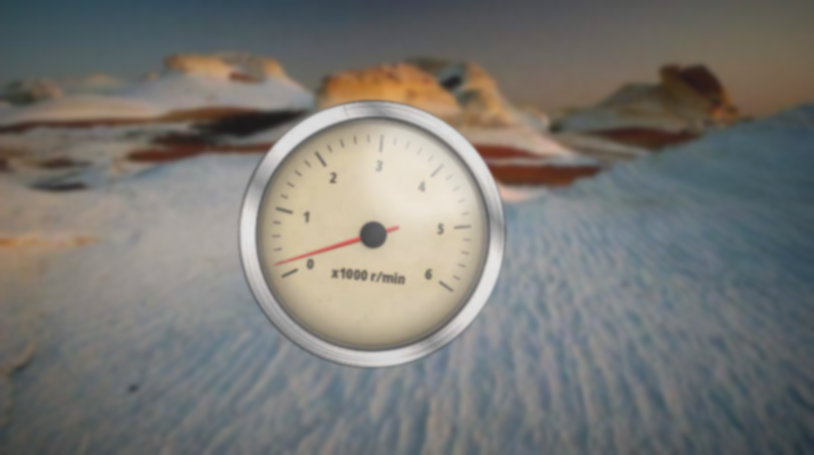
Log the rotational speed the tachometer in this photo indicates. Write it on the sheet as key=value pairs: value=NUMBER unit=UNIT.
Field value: value=200 unit=rpm
